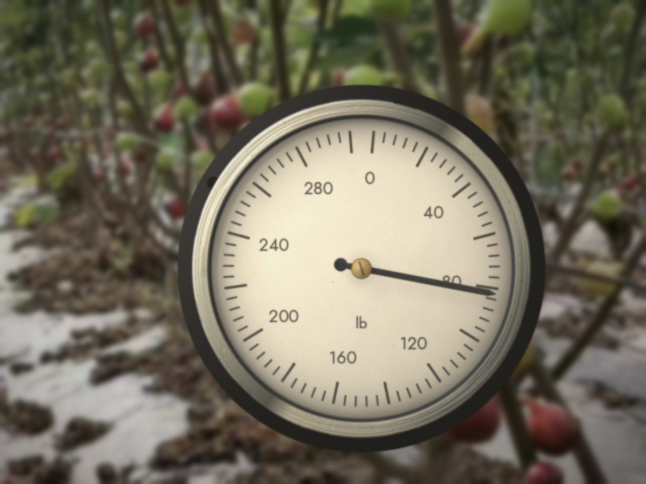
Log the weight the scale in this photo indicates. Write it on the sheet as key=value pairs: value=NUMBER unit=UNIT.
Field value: value=82 unit=lb
